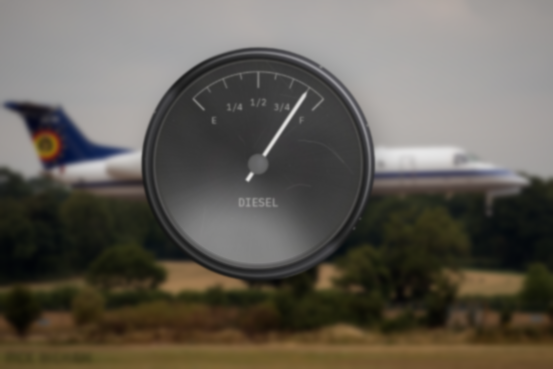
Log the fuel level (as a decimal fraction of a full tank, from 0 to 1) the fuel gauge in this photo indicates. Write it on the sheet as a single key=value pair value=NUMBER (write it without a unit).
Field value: value=0.875
